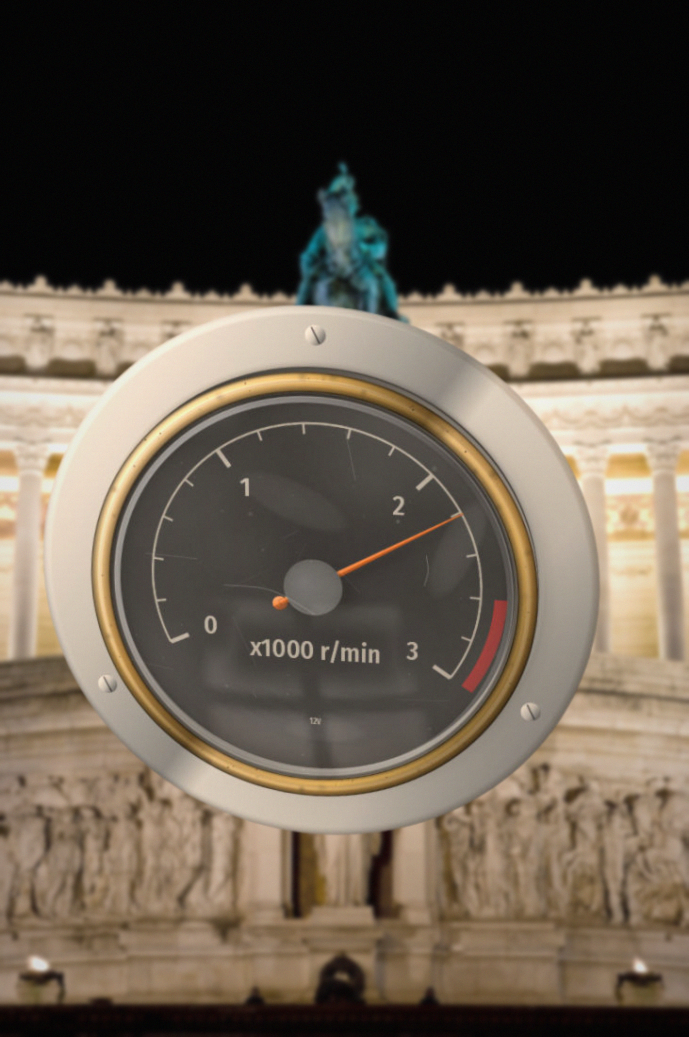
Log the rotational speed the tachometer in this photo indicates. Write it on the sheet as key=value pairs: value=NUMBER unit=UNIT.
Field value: value=2200 unit=rpm
